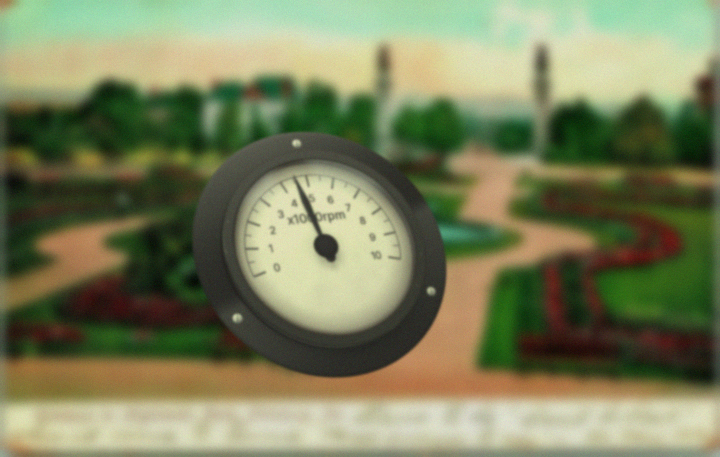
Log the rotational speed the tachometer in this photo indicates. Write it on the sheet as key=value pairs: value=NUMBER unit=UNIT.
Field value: value=4500 unit=rpm
